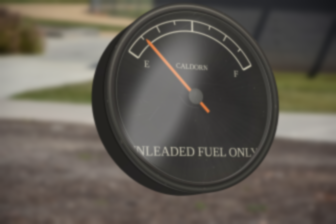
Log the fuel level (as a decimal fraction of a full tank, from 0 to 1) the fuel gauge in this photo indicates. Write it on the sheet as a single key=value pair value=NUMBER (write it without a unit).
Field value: value=0.125
